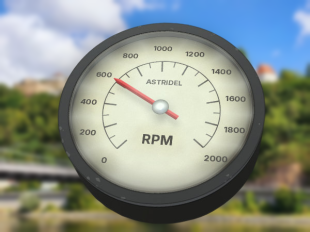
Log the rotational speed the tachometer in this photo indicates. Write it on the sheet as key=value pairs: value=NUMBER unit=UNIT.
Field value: value=600 unit=rpm
